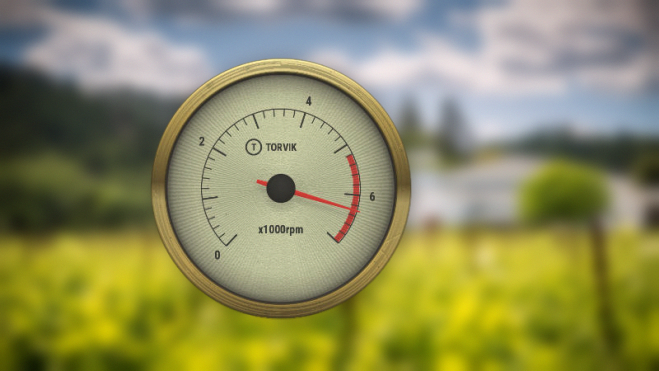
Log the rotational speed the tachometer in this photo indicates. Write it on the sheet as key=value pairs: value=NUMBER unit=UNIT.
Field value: value=6300 unit=rpm
